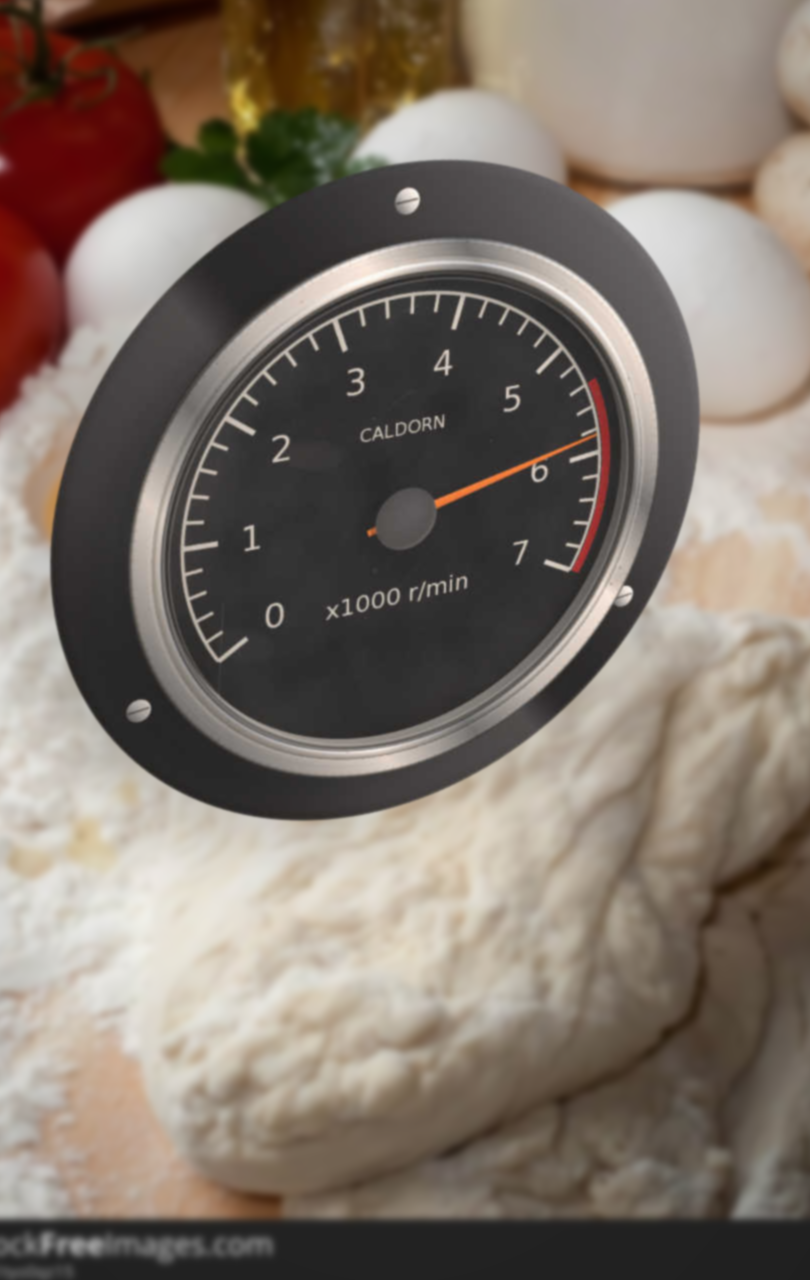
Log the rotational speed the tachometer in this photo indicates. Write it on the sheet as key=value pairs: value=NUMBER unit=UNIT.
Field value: value=5800 unit=rpm
